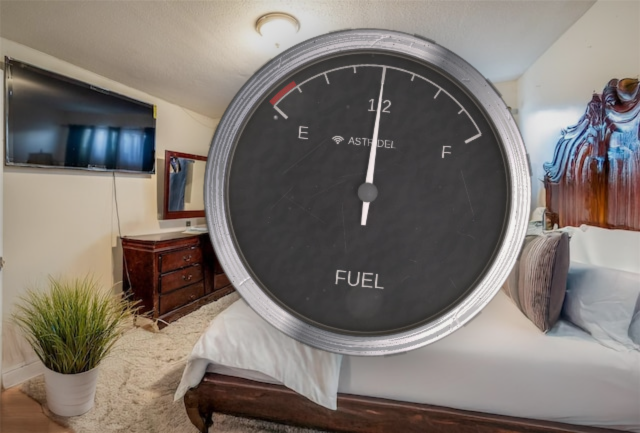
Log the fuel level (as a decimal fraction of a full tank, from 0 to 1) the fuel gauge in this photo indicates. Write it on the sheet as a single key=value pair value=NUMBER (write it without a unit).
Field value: value=0.5
